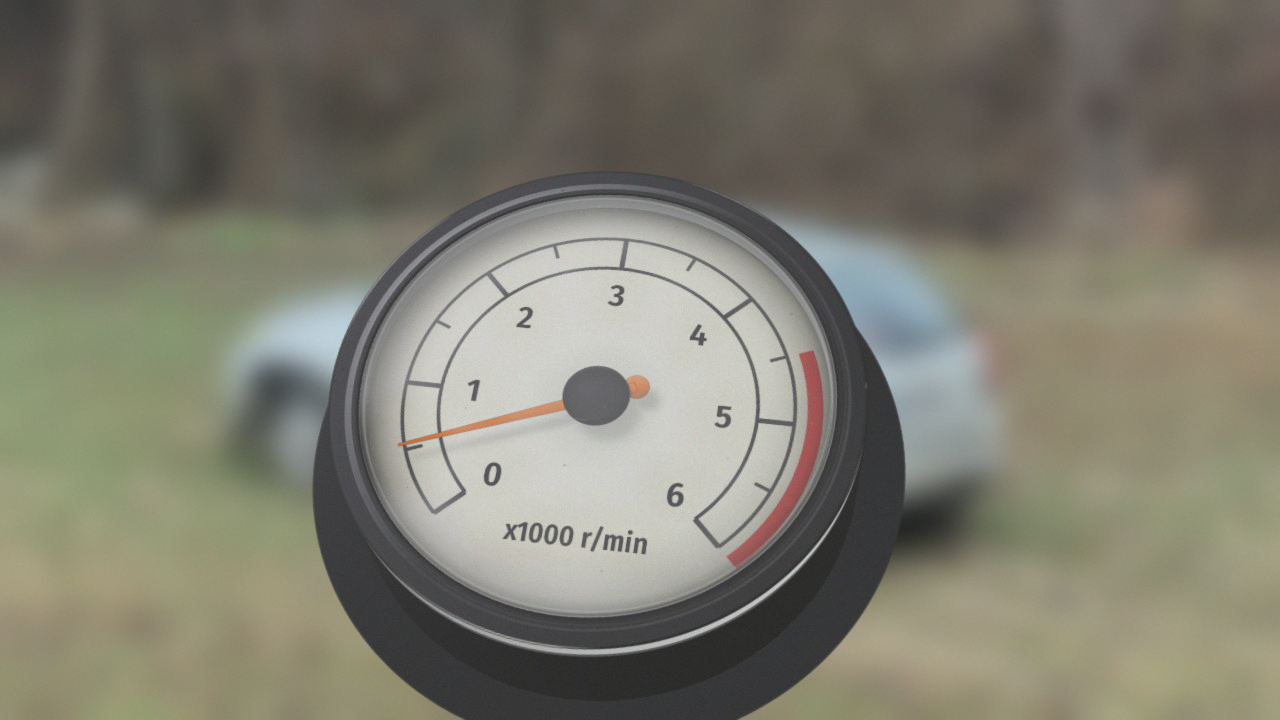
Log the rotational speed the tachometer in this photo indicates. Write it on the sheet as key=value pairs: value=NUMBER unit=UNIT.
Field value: value=500 unit=rpm
